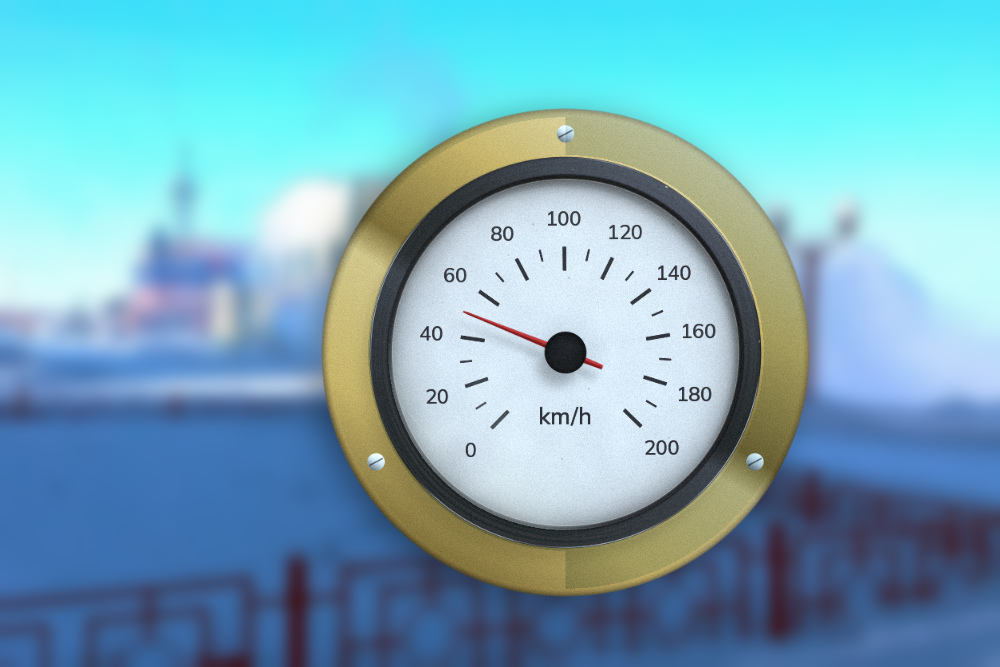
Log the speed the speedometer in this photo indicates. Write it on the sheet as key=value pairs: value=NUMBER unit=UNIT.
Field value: value=50 unit=km/h
